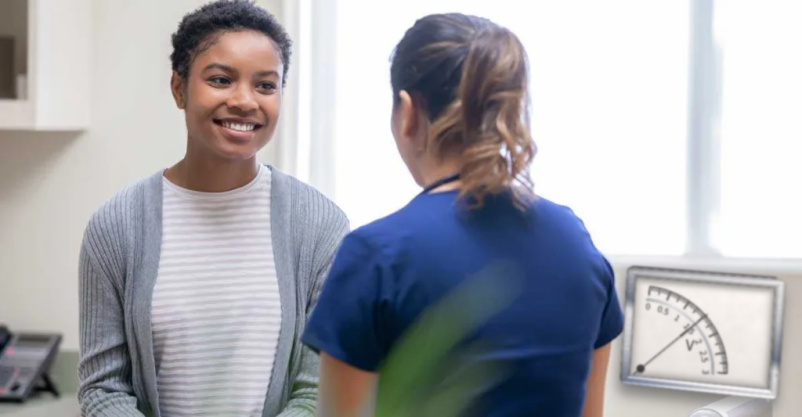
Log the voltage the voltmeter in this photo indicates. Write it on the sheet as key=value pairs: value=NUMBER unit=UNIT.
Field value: value=1.5 unit=V
